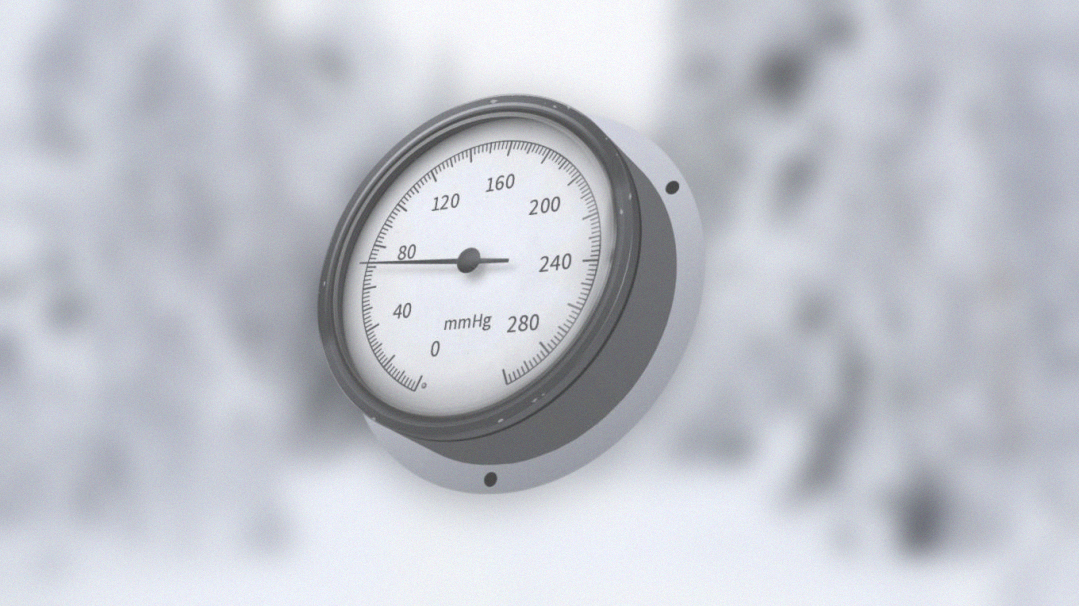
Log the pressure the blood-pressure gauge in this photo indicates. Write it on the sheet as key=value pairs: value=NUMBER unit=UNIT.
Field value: value=70 unit=mmHg
